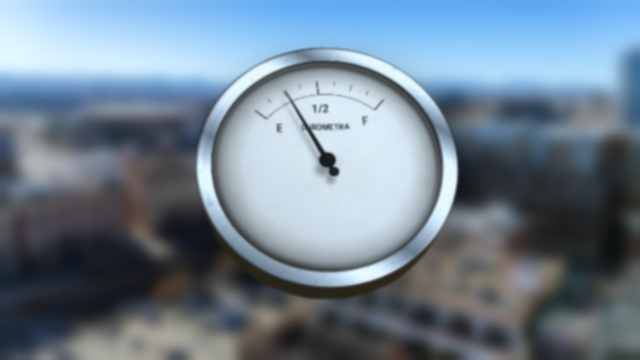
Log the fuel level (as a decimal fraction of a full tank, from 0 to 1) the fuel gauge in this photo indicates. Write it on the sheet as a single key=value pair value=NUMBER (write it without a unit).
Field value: value=0.25
